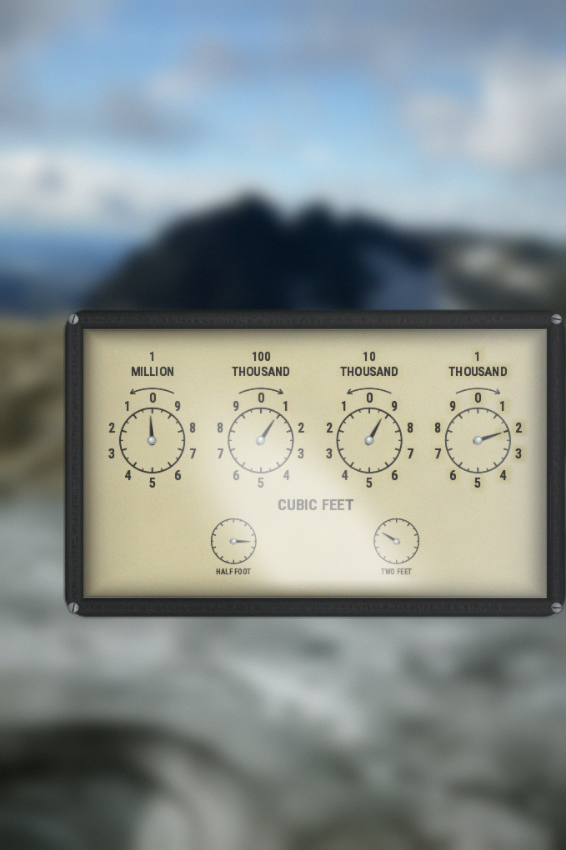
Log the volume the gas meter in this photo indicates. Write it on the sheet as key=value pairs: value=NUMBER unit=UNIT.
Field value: value=9200 unit=ft³
